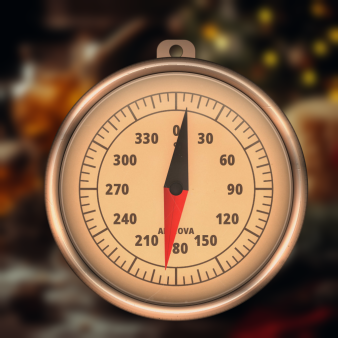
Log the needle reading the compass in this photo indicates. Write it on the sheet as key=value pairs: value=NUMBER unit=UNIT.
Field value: value=187.5 unit=°
